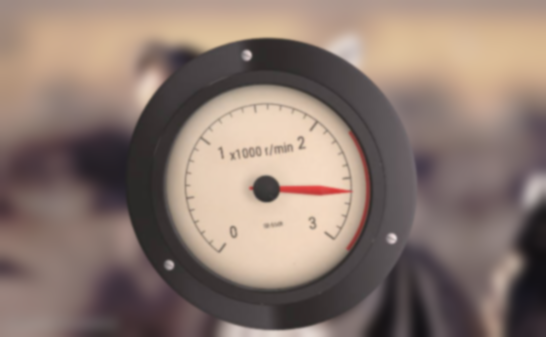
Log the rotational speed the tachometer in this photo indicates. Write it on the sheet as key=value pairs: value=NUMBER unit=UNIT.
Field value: value=2600 unit=rpm
